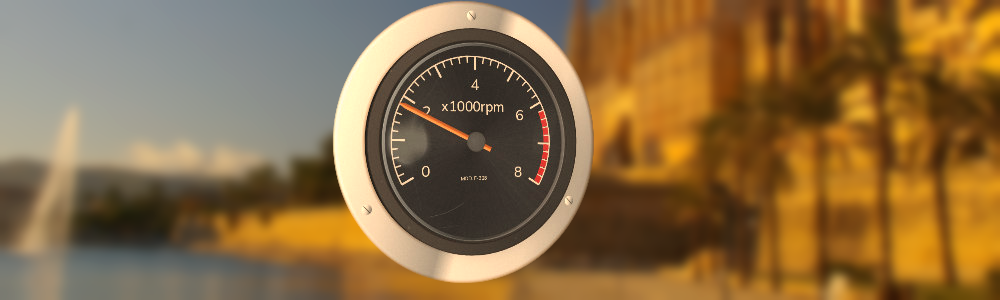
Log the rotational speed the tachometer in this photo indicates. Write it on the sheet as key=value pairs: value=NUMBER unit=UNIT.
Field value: value=1800 unit=rpm
